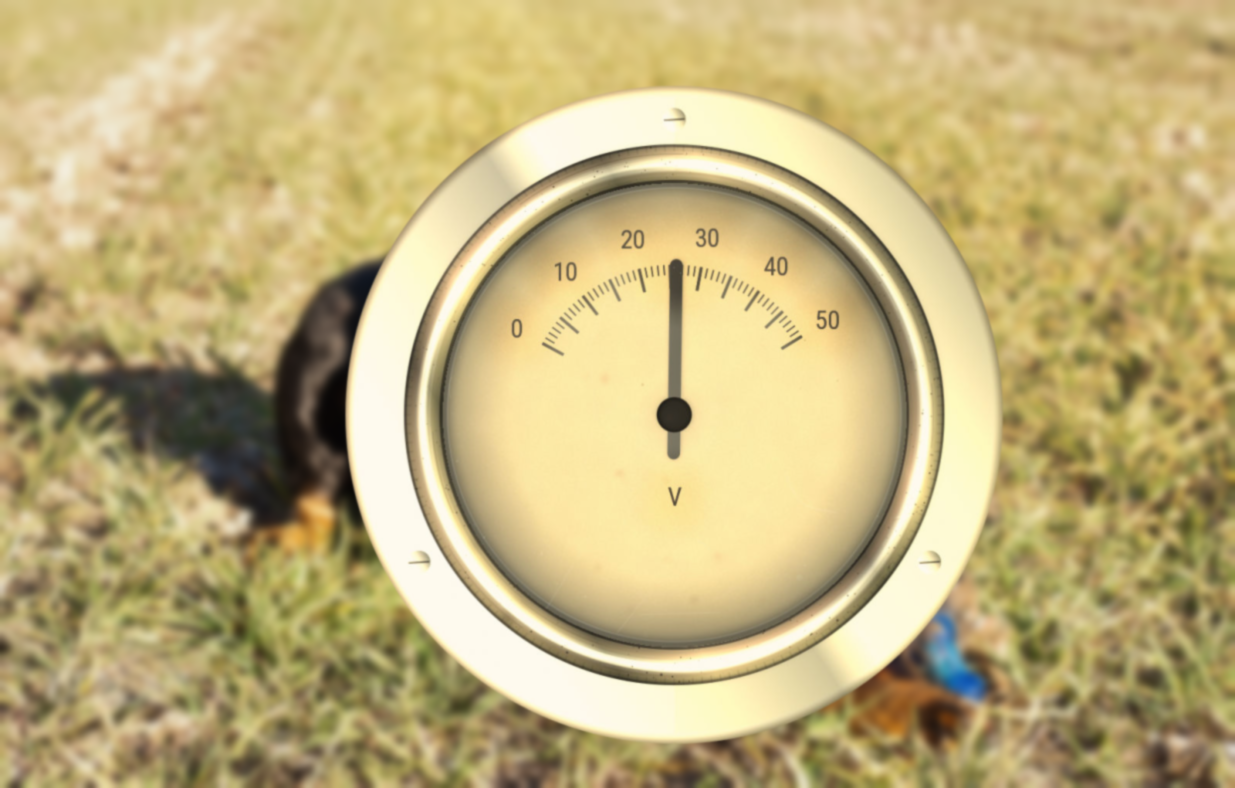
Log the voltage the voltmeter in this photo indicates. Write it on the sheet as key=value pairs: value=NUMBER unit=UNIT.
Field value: value=26 unit=V
